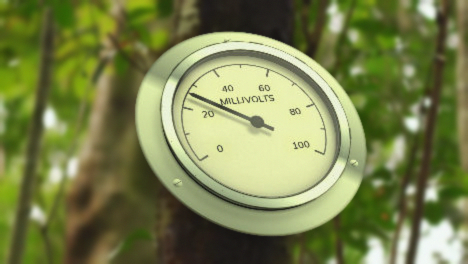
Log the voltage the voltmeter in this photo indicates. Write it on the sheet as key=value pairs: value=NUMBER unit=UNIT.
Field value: value=25 unit=mV
